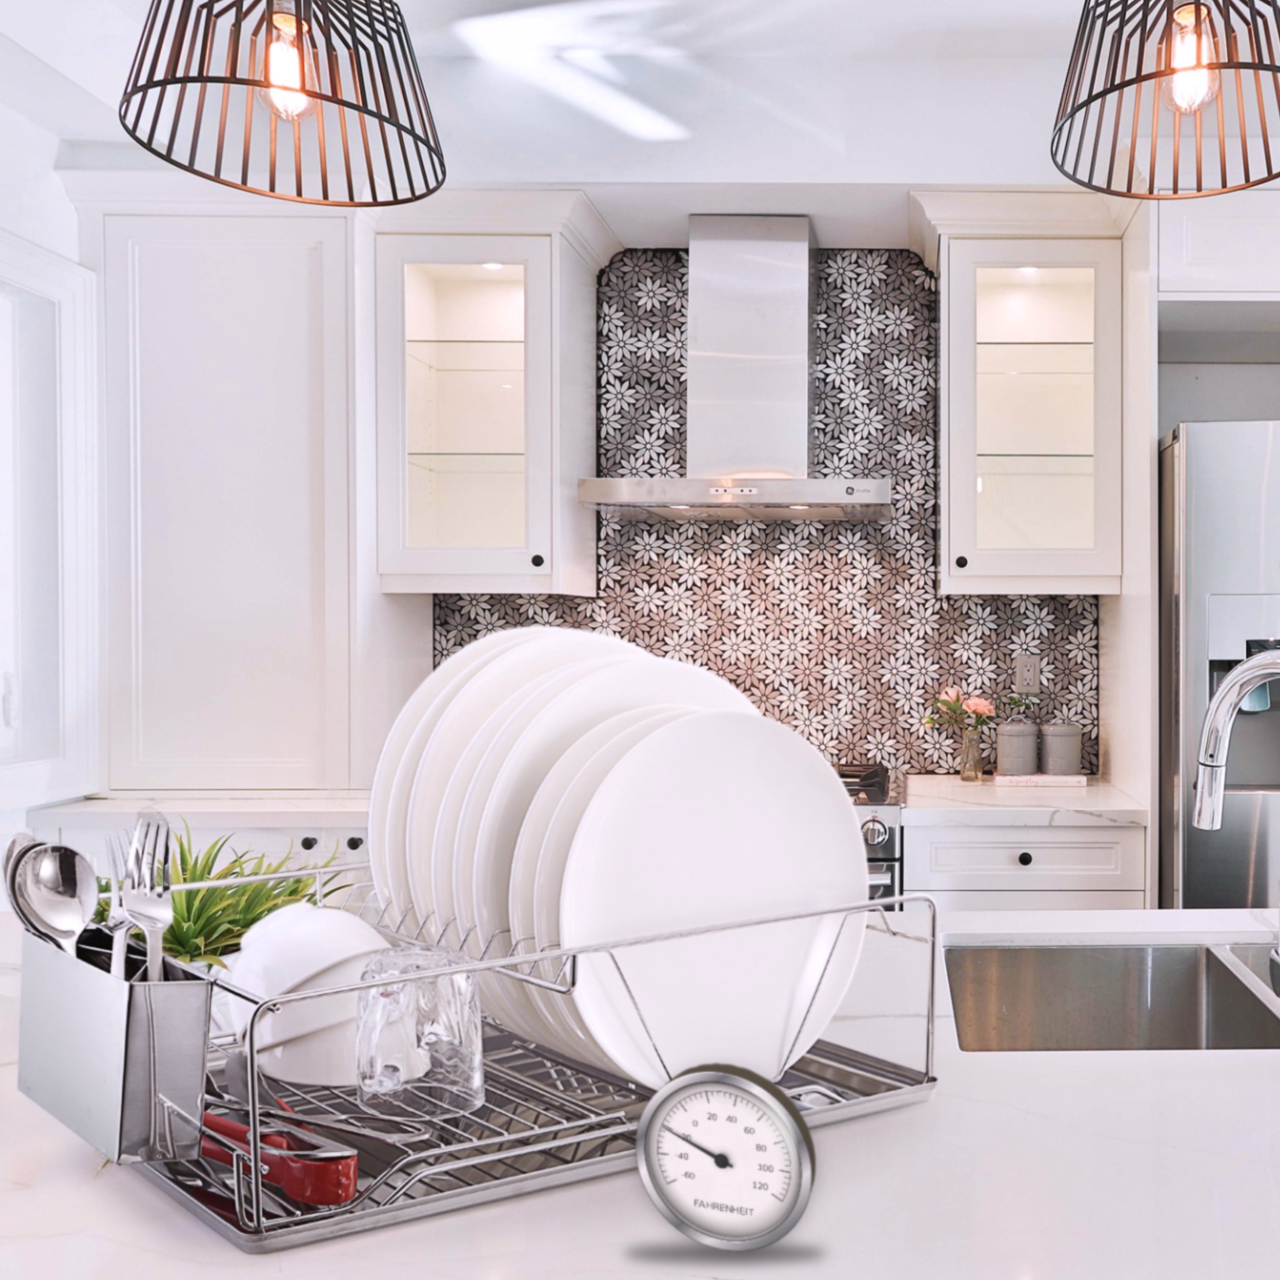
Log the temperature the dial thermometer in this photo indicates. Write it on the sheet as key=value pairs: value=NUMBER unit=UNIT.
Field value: value=-20 unit=°F
